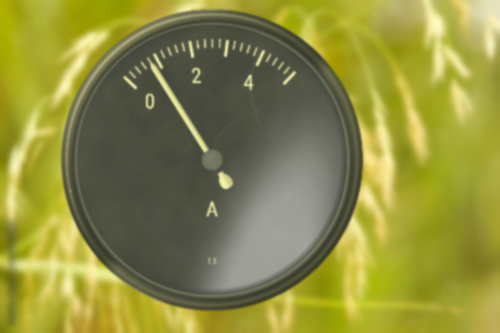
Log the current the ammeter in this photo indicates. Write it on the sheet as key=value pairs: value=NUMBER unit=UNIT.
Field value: value=0.8 unit=A
